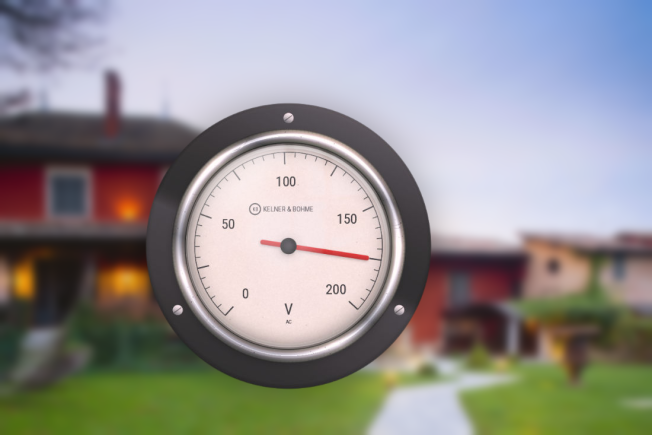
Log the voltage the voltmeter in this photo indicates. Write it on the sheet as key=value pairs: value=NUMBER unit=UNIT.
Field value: value=175 unit=V
